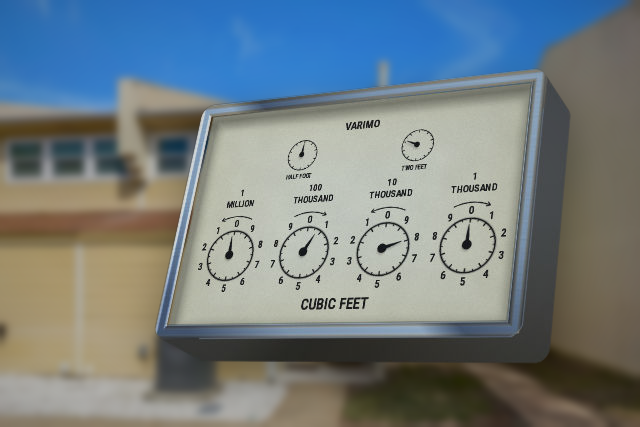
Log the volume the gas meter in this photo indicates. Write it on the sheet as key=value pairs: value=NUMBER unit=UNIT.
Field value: value=8000 unit=ft³
